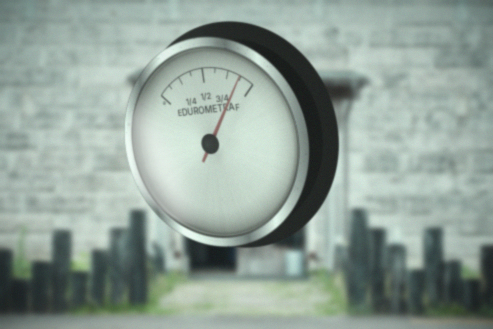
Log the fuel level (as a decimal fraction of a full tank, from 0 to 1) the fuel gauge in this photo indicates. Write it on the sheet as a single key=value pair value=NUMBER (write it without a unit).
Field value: value=0.875
